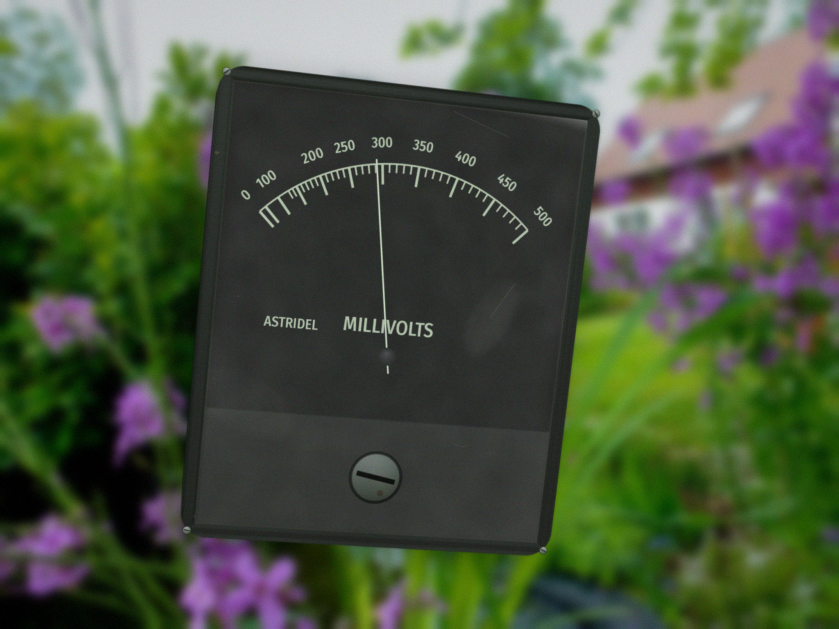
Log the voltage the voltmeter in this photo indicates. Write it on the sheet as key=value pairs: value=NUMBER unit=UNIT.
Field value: value=290 unit=mV
